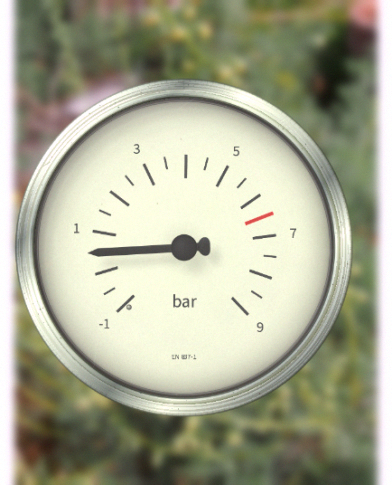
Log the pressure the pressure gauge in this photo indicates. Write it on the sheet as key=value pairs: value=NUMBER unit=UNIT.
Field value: value=0.5 unit=bar
